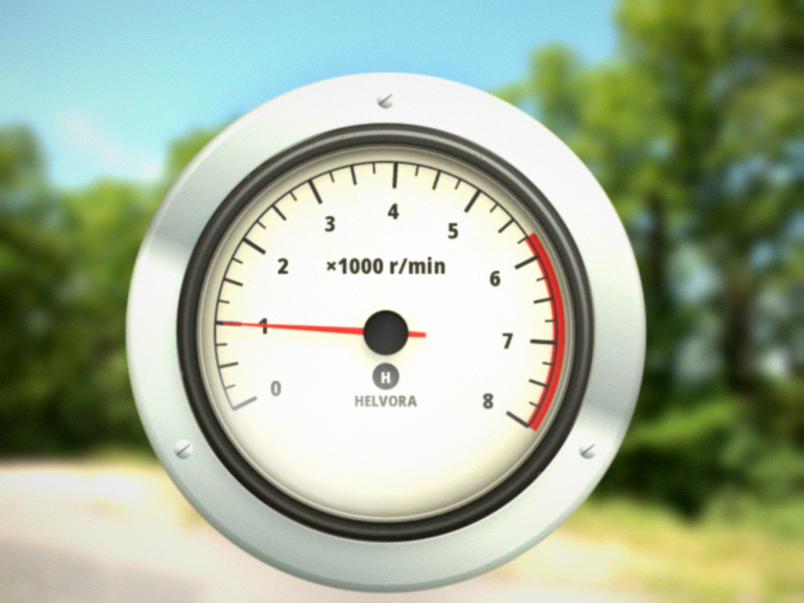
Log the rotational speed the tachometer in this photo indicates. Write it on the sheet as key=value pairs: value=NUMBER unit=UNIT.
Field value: value=1000 unit=rpm
